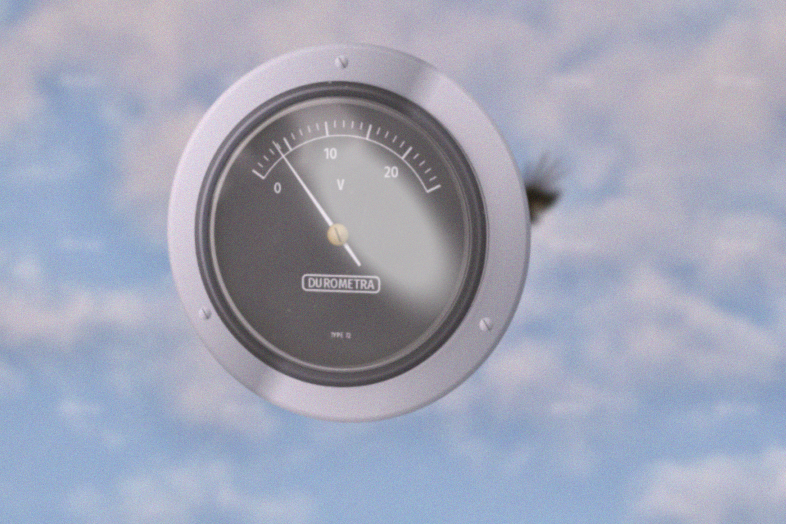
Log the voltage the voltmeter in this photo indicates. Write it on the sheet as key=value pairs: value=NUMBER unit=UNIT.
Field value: value=4 unit=V
